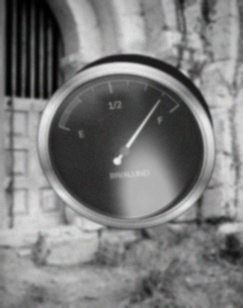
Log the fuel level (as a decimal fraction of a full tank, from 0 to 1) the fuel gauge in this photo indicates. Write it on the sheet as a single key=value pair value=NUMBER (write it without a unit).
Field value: value=0.875
